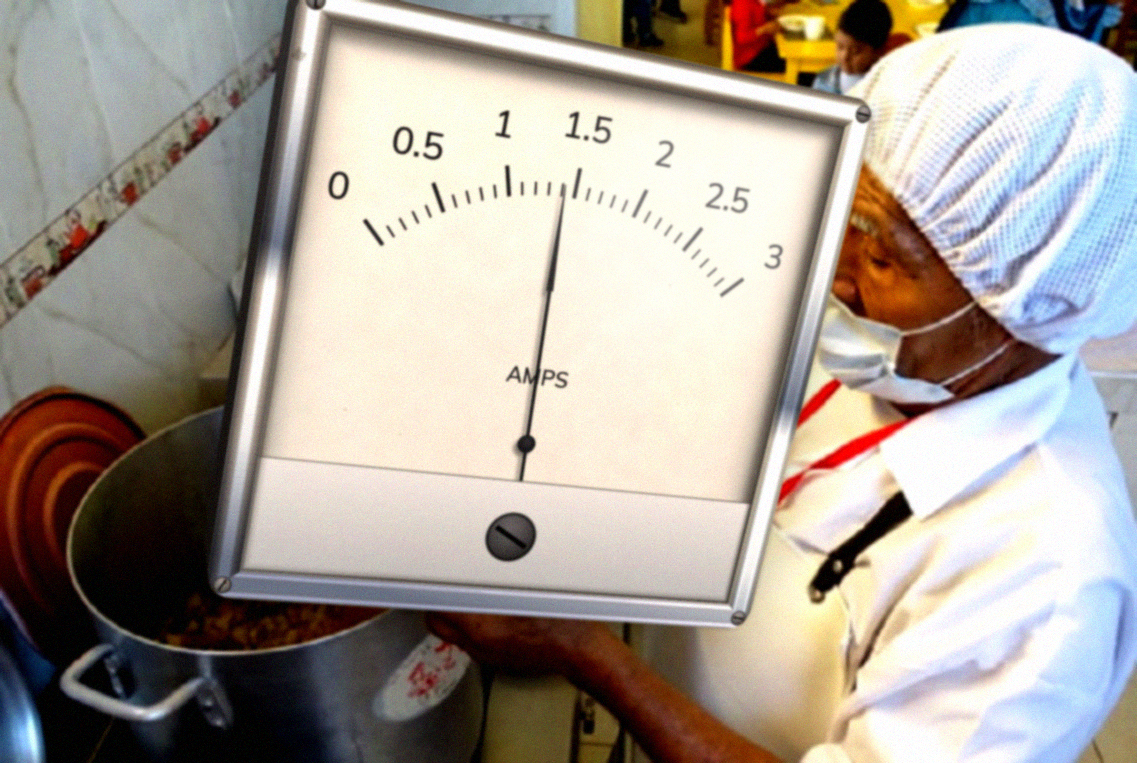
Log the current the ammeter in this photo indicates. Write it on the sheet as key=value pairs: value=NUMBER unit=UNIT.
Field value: value=1.4 unit=A
